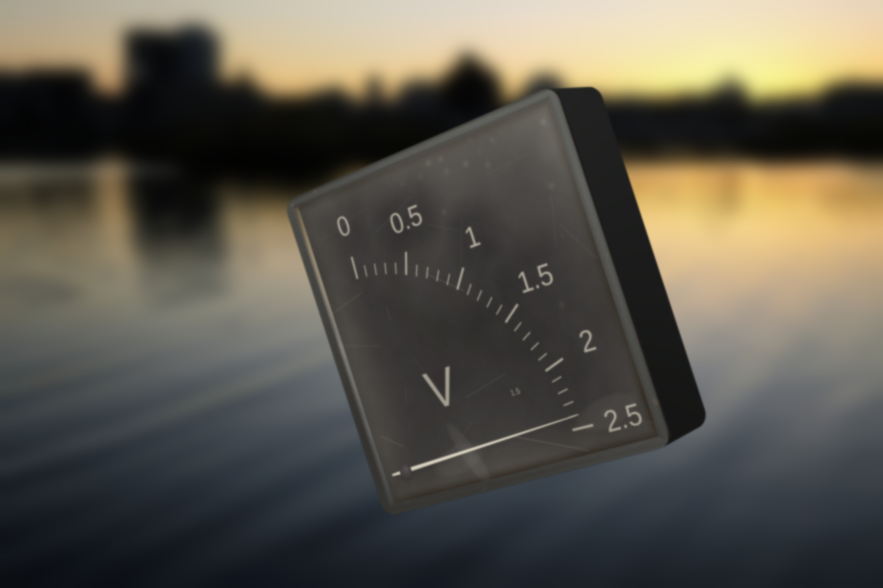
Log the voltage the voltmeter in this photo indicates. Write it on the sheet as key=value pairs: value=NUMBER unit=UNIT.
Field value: value=2.4 unit=V
